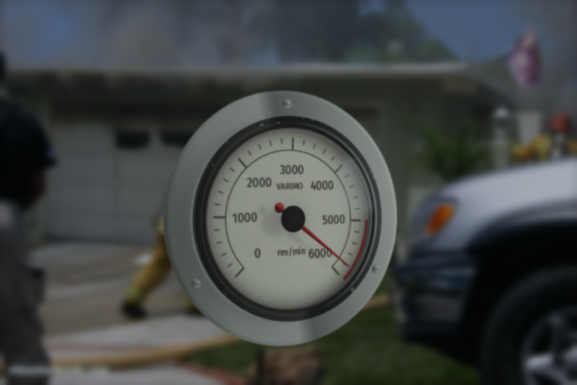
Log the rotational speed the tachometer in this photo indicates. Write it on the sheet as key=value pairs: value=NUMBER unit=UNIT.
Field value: value=5800 unit=rpm
